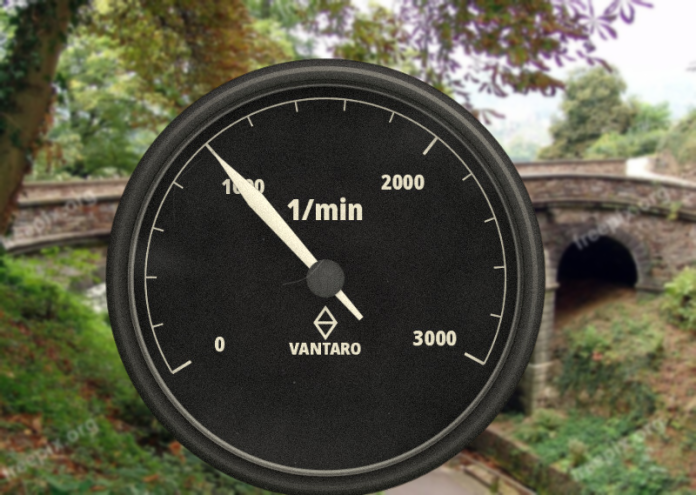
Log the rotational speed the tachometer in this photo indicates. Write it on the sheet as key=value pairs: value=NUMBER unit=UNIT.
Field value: value=1000 unit=rpm
